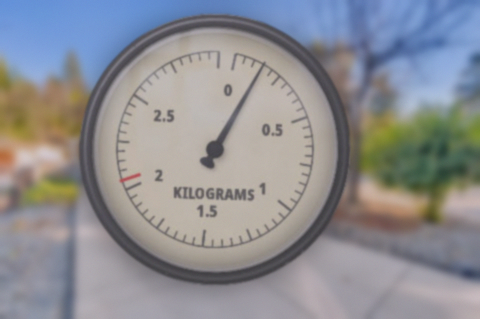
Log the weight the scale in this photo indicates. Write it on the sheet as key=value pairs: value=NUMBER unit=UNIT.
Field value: value=0.15 unit=kg
